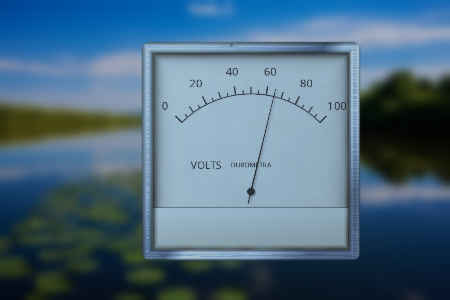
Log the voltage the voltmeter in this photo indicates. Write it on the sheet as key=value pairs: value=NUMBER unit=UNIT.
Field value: value=65 unit=V
